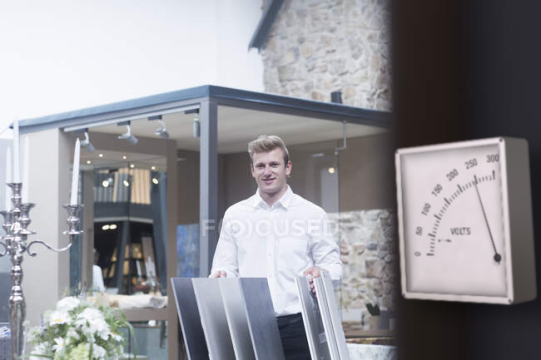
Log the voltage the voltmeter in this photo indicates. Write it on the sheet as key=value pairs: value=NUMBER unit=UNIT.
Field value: value=250 unit=V
